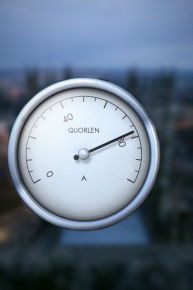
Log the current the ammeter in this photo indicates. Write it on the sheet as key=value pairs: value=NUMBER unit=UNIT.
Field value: value=77.5 unit=A
